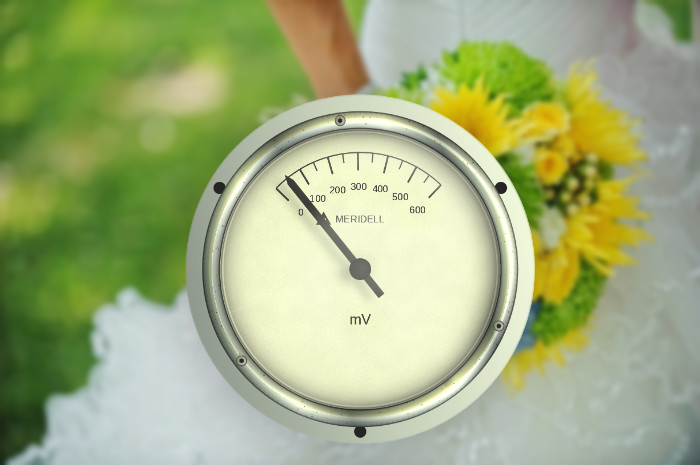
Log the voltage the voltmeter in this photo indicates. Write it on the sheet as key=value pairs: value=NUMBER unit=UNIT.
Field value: value=50 unit=mV
